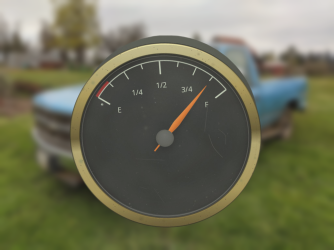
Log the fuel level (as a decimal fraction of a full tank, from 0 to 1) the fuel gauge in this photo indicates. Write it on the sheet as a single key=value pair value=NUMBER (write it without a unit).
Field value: value=0.875
